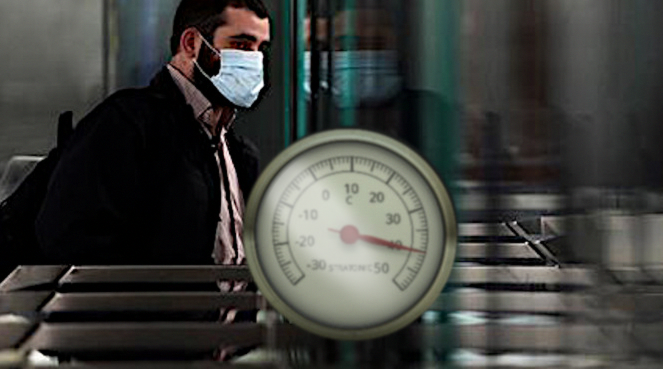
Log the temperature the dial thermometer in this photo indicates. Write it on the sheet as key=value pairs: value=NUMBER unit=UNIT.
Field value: value=40 unit=°C
